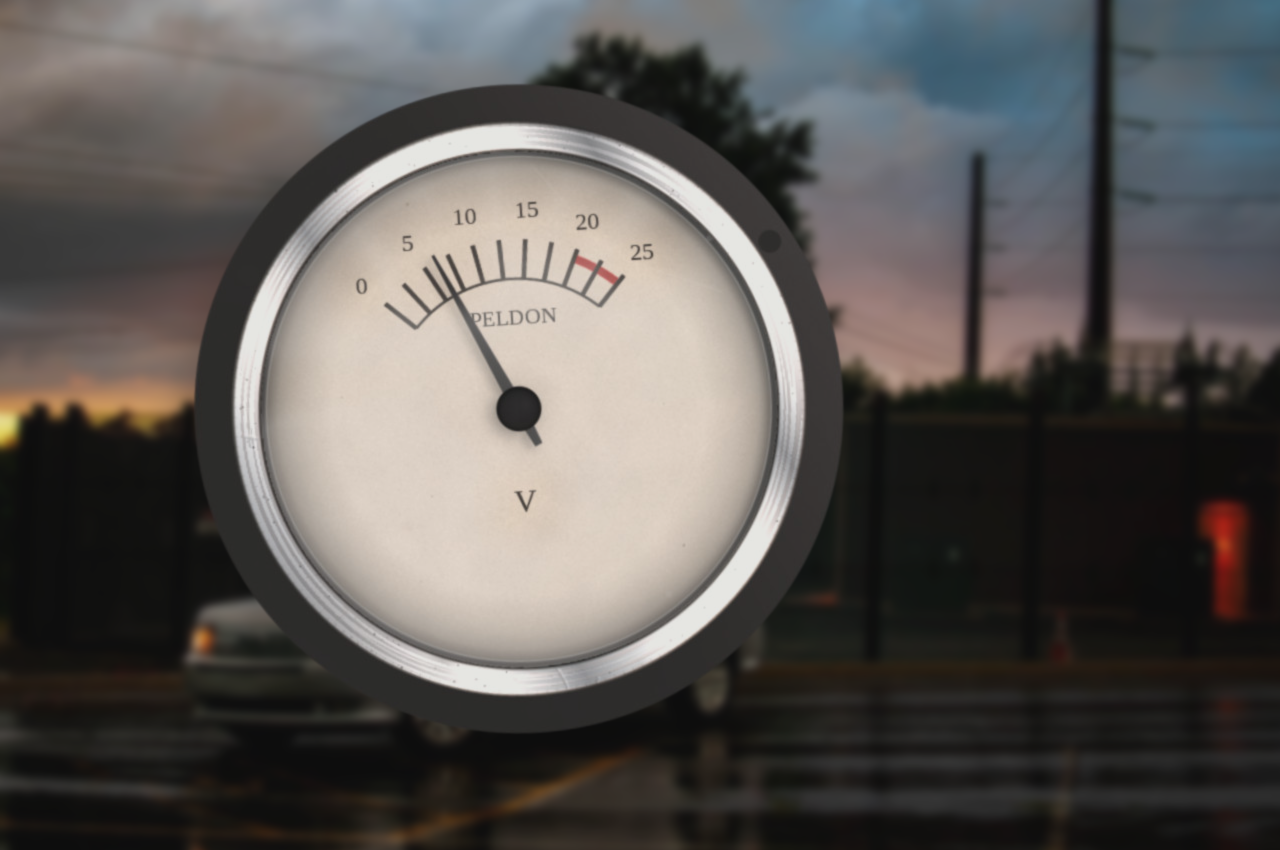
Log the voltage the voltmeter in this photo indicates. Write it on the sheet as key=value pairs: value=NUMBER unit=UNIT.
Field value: value=6.25 unit=V
